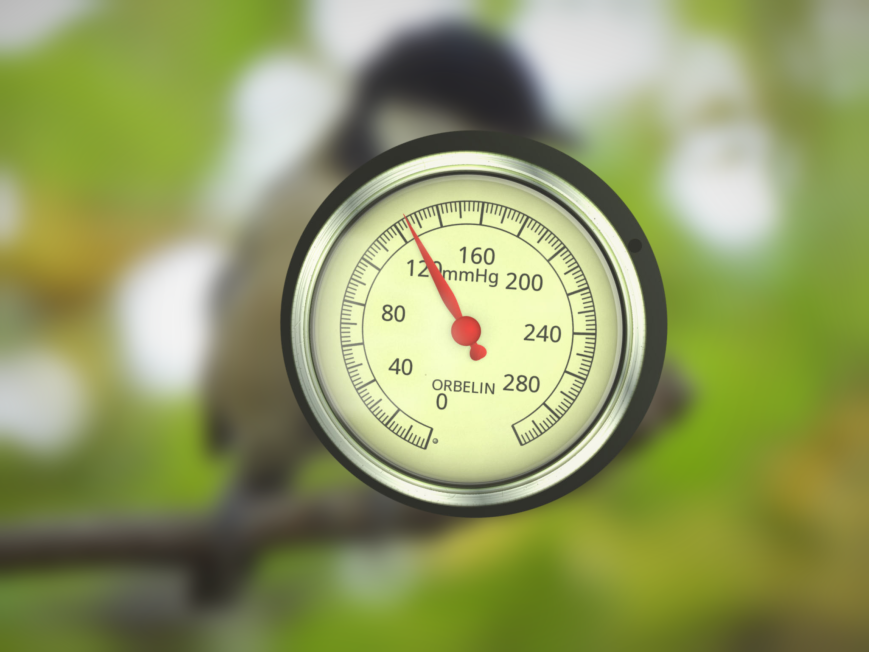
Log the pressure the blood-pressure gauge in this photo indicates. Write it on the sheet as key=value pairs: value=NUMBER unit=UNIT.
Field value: value=126 unit=mmHg
